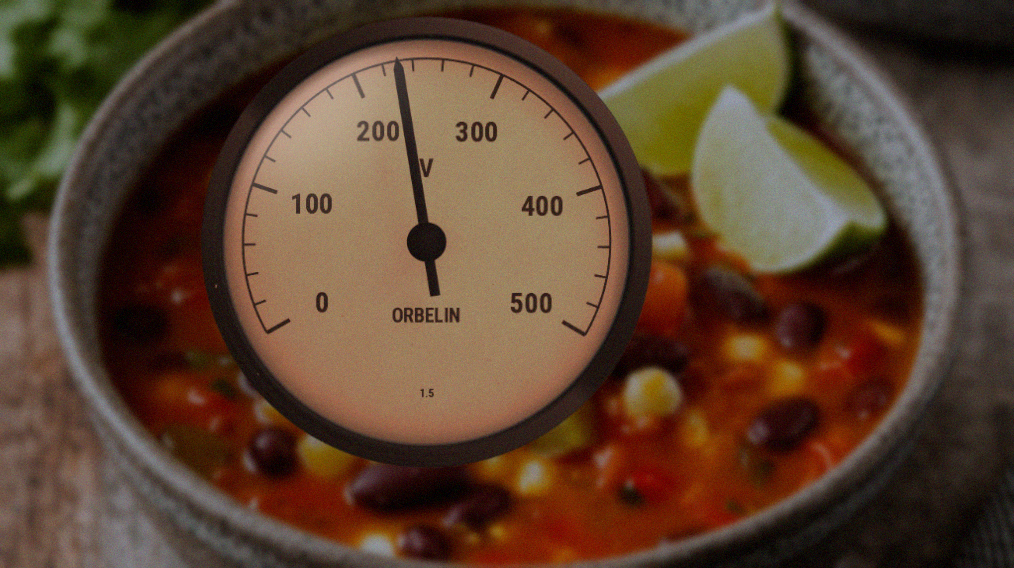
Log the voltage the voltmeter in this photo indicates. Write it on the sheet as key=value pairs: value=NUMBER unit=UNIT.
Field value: value=230 unit=V
